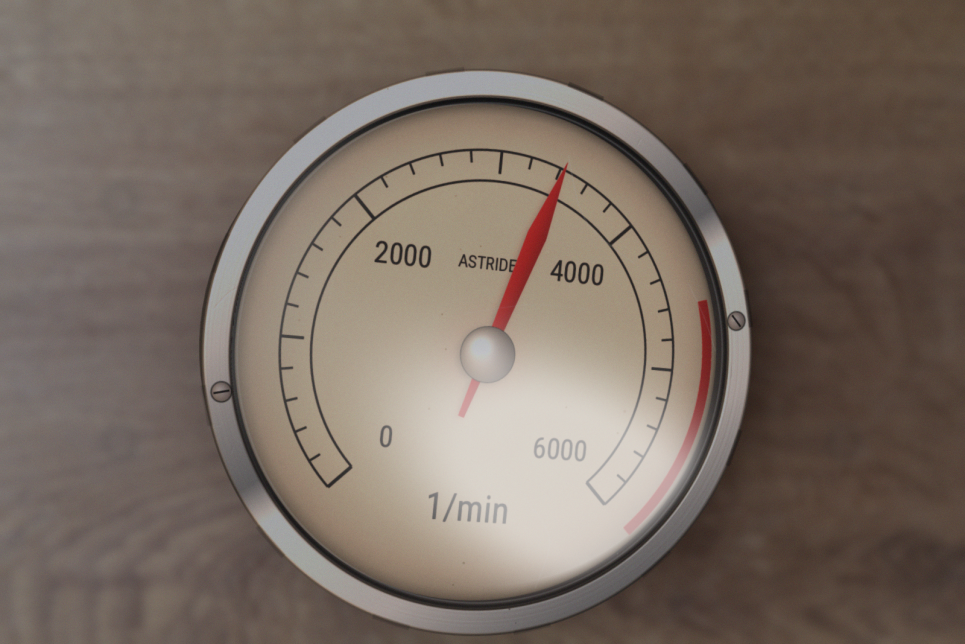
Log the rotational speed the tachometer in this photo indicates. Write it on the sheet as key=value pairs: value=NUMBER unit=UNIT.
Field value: value=3400 unit=rpm
